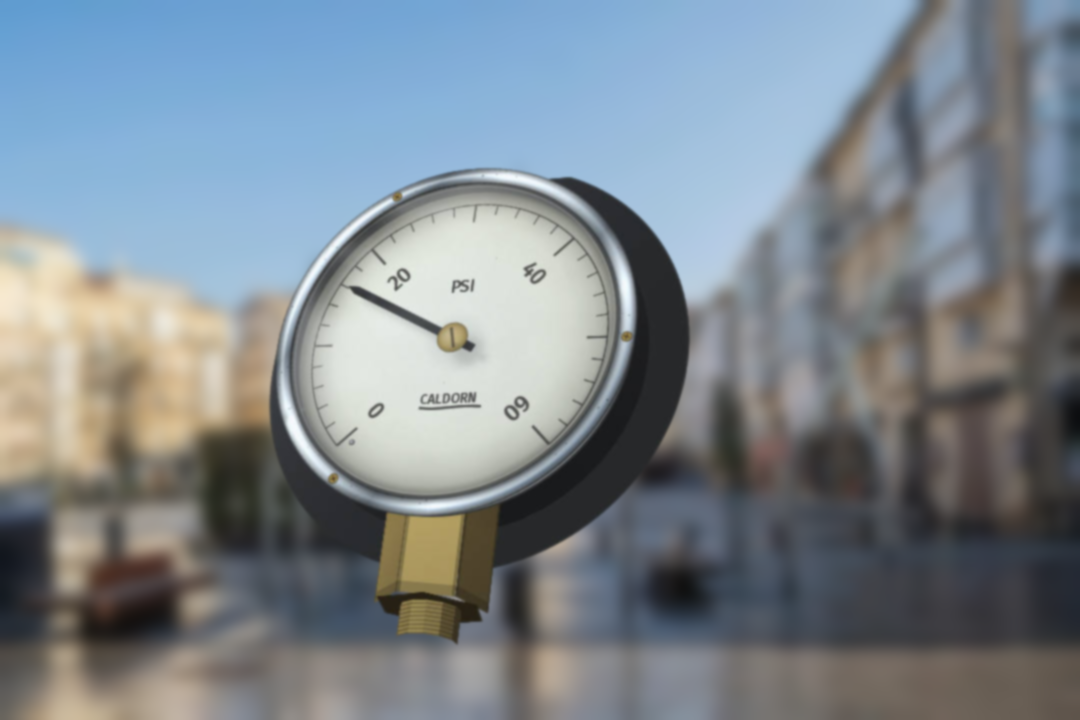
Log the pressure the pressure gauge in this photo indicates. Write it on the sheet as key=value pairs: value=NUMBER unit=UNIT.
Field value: value=16 unit=psi
